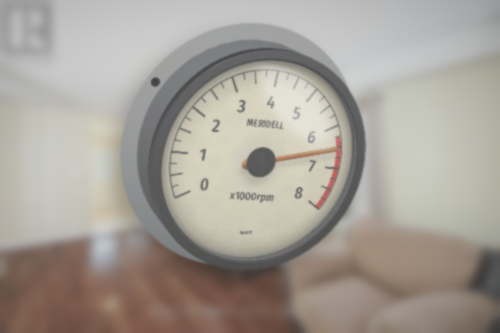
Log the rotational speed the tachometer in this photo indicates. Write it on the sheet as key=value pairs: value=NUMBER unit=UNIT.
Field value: value=6500 unit=rpm
